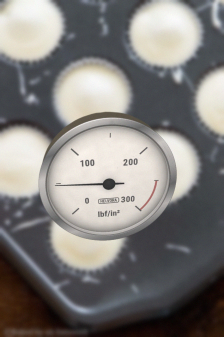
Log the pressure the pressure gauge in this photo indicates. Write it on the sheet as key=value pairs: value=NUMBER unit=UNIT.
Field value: value=50 unit=psi
